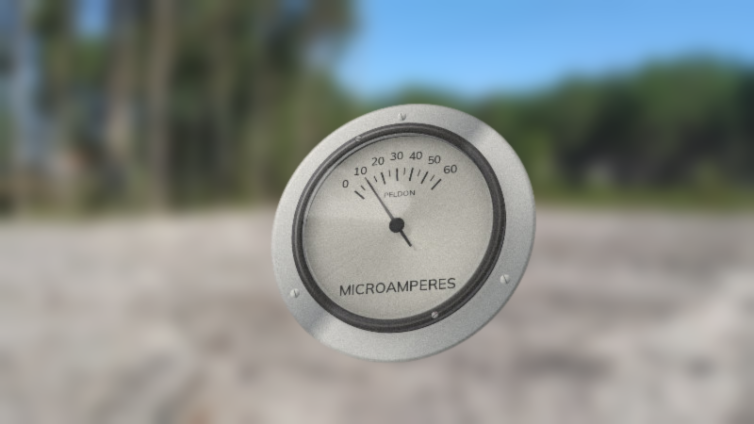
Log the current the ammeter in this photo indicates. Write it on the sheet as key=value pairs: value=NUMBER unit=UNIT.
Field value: value=10 unit=µA
